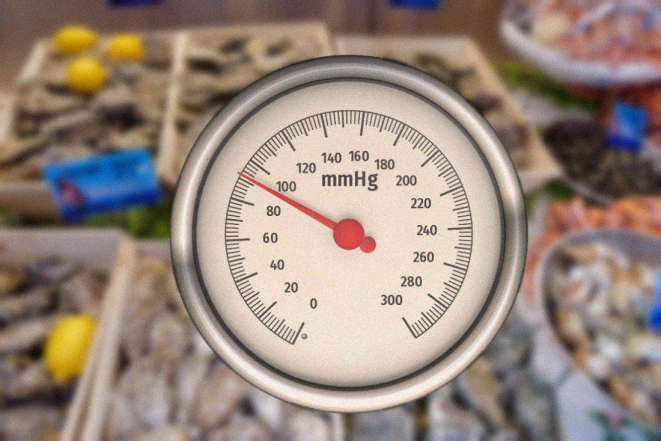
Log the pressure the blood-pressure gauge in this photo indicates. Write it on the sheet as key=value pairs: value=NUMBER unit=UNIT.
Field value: value=92 unit=mmHg
